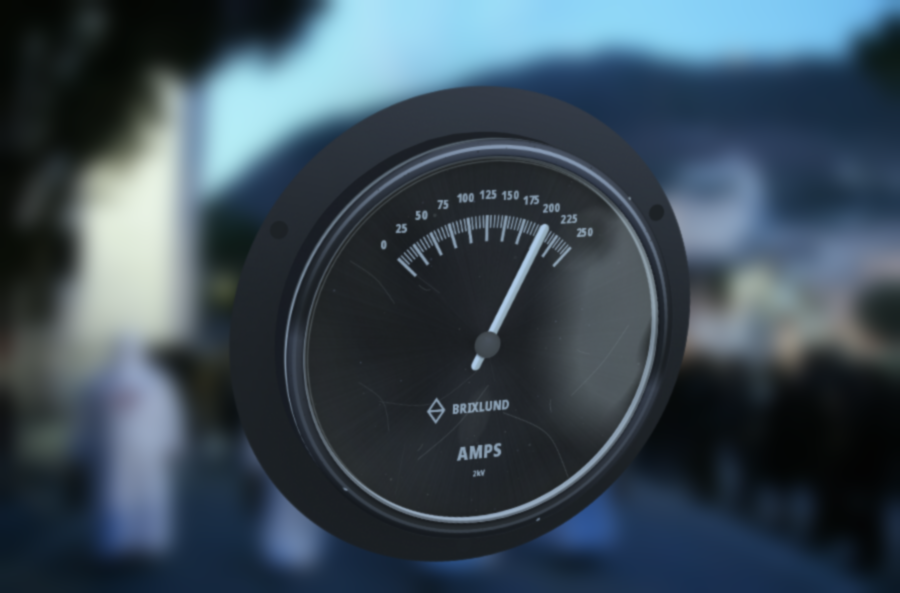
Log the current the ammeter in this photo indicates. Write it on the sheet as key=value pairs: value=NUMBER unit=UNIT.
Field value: value=200 unit=A
